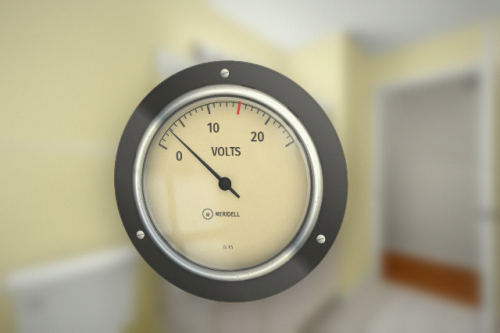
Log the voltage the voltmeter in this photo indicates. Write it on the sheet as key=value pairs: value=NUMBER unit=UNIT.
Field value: value=3 unit=V
